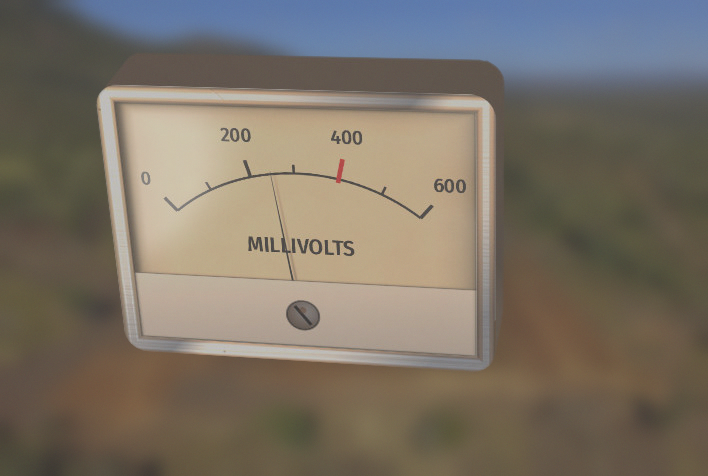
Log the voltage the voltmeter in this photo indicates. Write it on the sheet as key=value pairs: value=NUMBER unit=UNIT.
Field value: value=250 unit=mV
